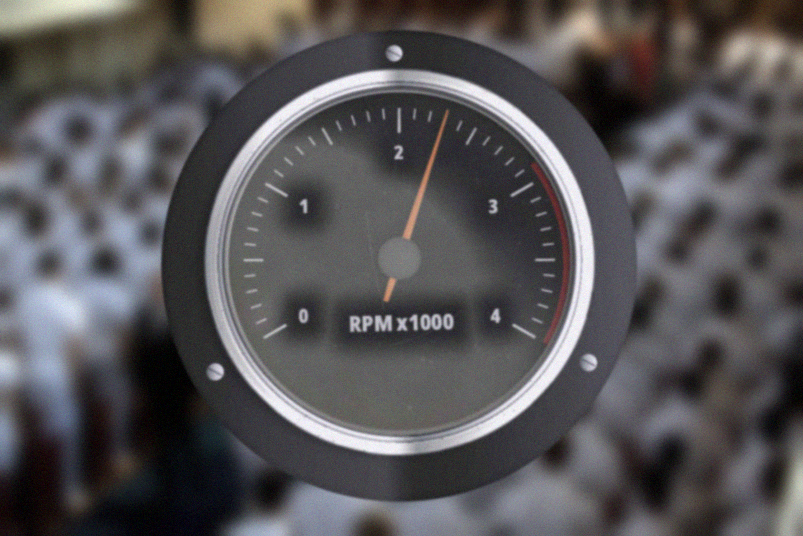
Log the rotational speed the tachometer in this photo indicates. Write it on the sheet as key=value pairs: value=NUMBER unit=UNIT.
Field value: value=2300 unit=rpm
